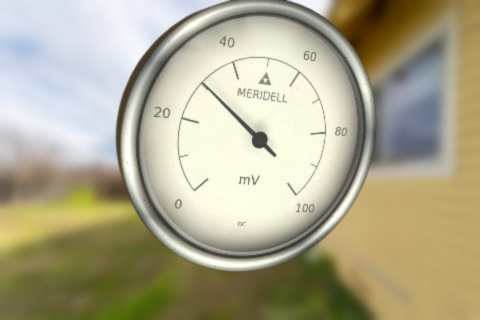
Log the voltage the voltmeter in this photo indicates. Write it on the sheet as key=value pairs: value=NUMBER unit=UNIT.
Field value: value=30 unit=mV
